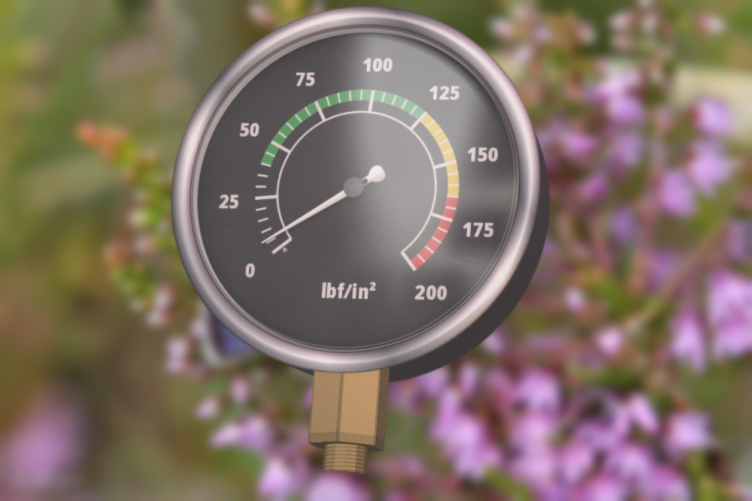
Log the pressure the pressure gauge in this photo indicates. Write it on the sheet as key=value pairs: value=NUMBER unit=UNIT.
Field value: value=5 unit=psi
